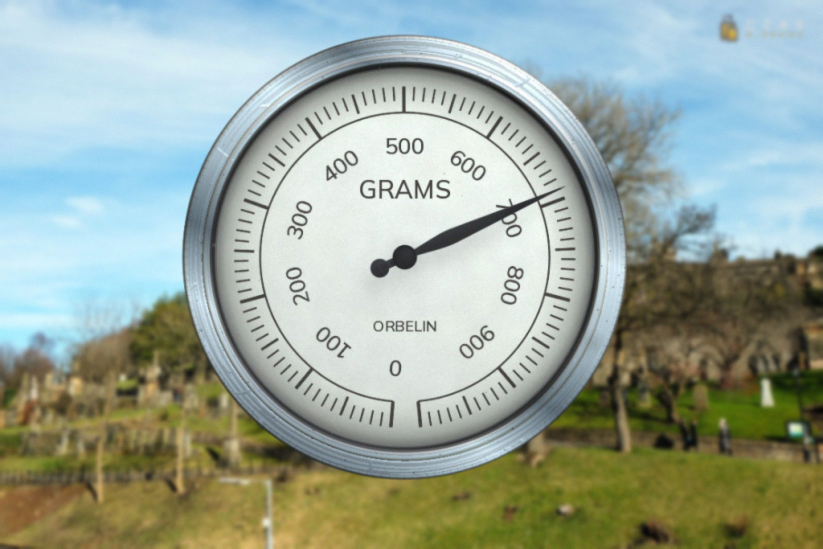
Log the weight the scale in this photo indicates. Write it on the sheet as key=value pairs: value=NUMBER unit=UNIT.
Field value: value=690 unit=g
